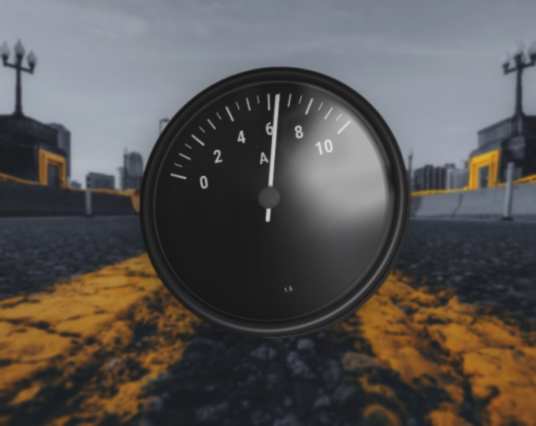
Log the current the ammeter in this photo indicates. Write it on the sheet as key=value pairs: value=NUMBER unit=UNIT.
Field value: value=6.5 unit=A
